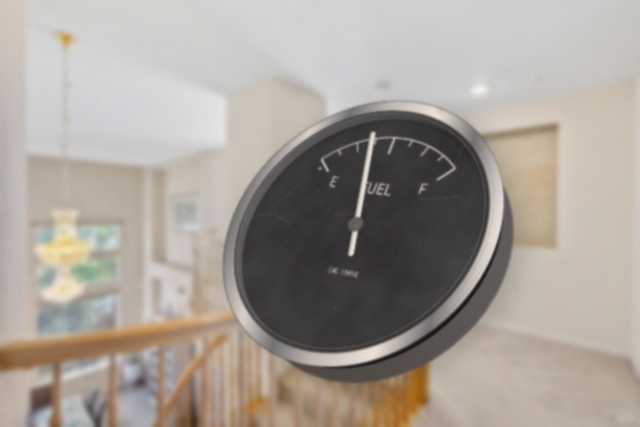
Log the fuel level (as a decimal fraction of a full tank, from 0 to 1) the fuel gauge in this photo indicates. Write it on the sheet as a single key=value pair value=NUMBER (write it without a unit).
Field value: value=0.375
